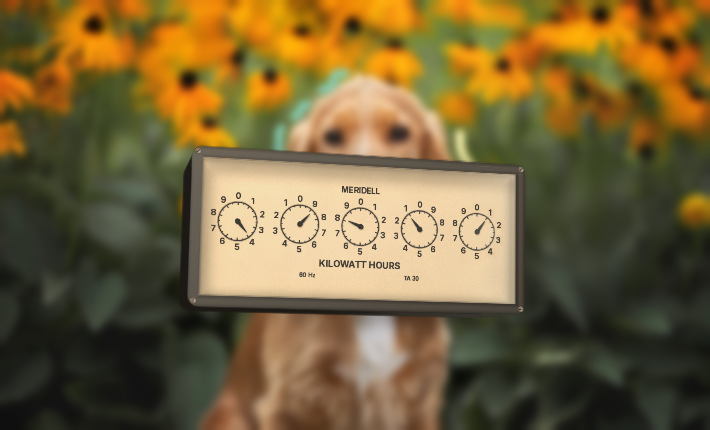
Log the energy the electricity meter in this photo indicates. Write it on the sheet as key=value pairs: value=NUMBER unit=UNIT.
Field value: value=38811 unit=kWh
